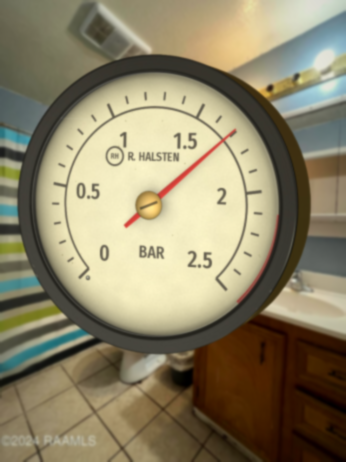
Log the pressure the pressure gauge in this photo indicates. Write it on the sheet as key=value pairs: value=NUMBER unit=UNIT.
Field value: value=1.7 unit=bar
